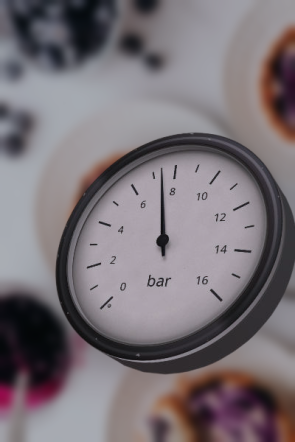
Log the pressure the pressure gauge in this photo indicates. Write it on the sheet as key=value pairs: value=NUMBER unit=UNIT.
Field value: value=7.5 unit=bar
